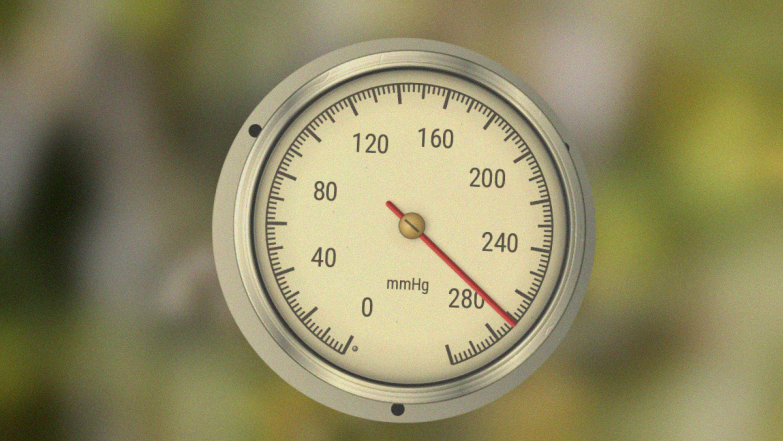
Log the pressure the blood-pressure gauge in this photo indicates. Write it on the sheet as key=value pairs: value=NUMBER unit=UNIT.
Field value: value=272 unit=mmHg
